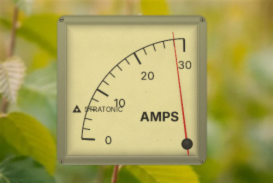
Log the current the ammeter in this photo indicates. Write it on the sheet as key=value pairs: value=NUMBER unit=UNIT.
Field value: value=28 unit=A
